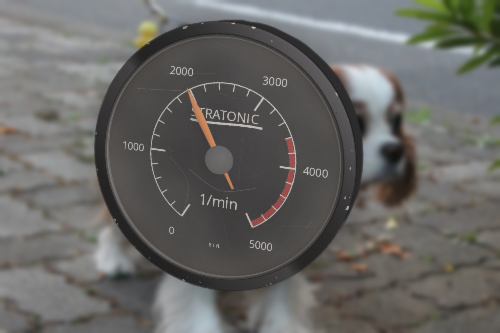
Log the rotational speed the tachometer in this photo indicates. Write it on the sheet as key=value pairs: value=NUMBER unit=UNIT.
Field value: value=2000 unit=rpm
